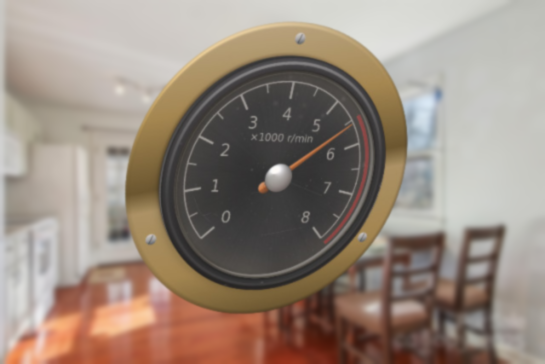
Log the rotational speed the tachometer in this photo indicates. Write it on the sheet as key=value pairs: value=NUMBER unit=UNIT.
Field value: value=5500 unit=rpm
